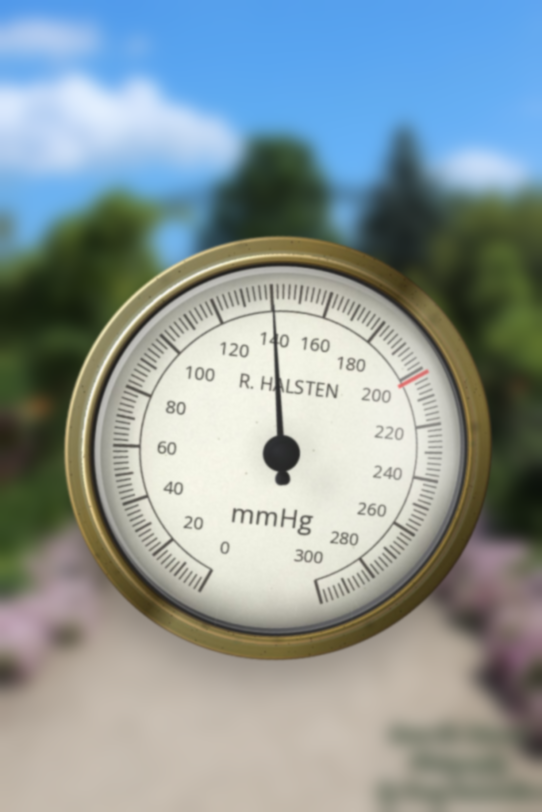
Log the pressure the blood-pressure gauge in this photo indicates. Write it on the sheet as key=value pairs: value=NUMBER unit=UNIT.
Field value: value=140 unit=mmHg
